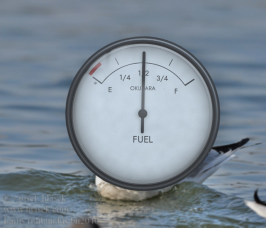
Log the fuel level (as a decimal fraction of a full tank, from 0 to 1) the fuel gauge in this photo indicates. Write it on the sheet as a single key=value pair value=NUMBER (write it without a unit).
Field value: value=0.5
